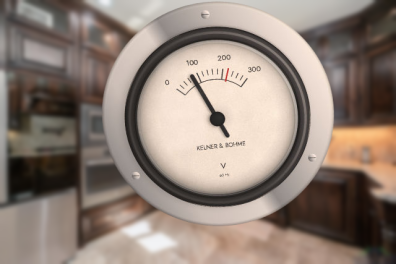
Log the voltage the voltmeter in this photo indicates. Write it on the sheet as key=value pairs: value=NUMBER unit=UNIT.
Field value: value=80 unit=V
